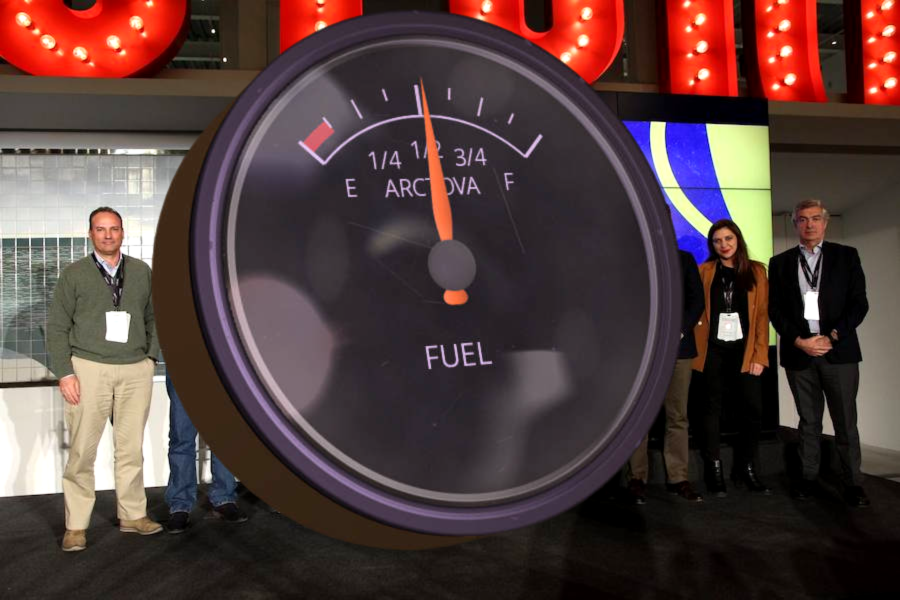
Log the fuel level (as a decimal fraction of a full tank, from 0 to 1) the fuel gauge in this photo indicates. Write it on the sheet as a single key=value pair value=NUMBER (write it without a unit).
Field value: value=0.5
